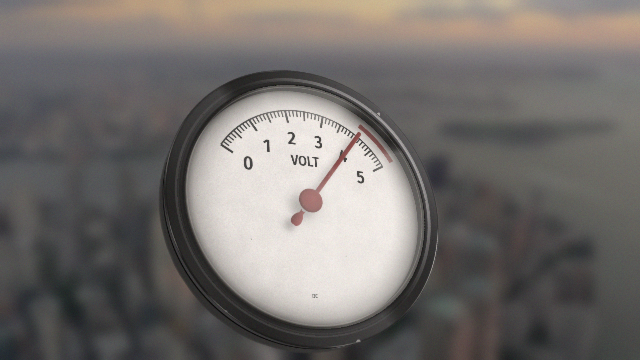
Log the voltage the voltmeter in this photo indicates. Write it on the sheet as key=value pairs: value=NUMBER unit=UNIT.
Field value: value=4 unit=V
